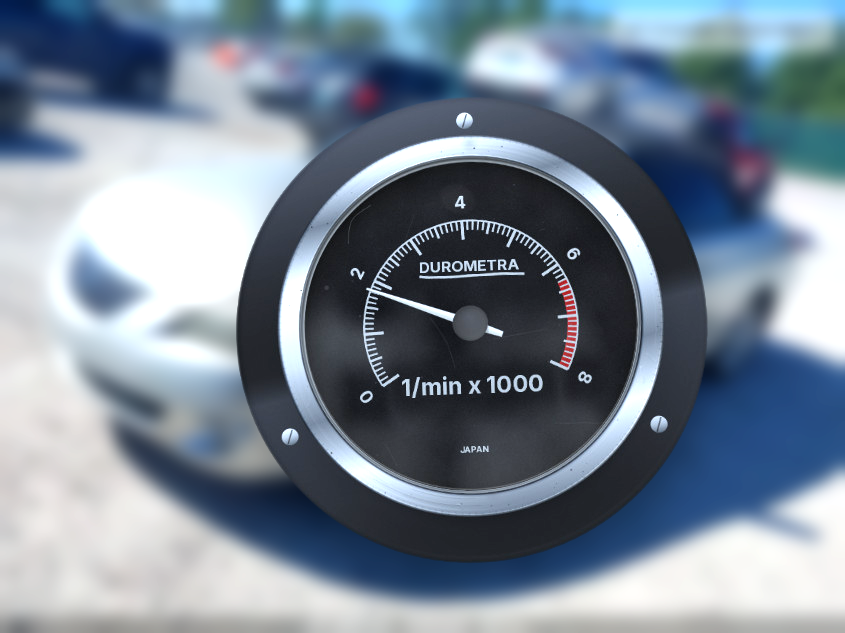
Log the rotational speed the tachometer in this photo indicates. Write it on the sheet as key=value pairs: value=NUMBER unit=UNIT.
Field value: value=1800 unit=rpm
